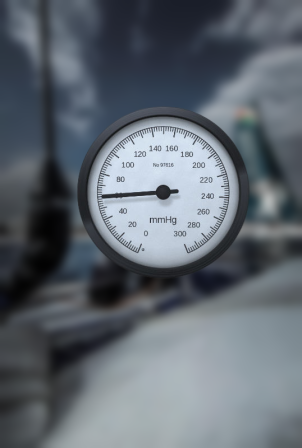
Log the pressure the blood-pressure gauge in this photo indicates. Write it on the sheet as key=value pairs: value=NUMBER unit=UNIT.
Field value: value=60 unit=mmHg
